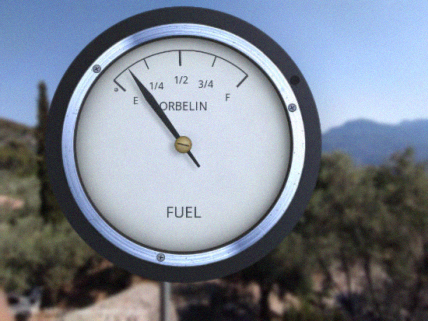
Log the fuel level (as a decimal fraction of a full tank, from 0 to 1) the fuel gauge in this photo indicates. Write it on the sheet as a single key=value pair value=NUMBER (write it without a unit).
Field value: value=0.125
